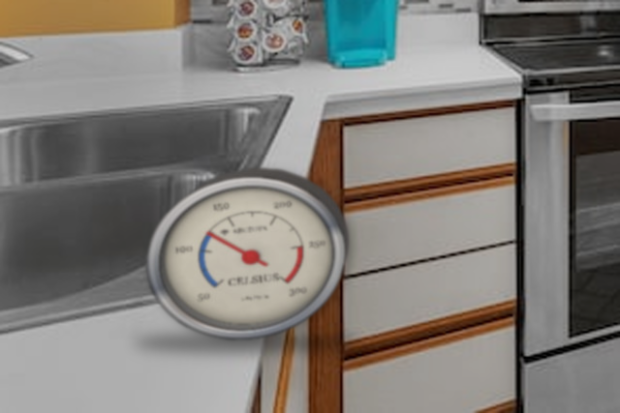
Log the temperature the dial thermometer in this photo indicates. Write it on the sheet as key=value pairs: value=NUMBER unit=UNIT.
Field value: value=125 unit=°C
